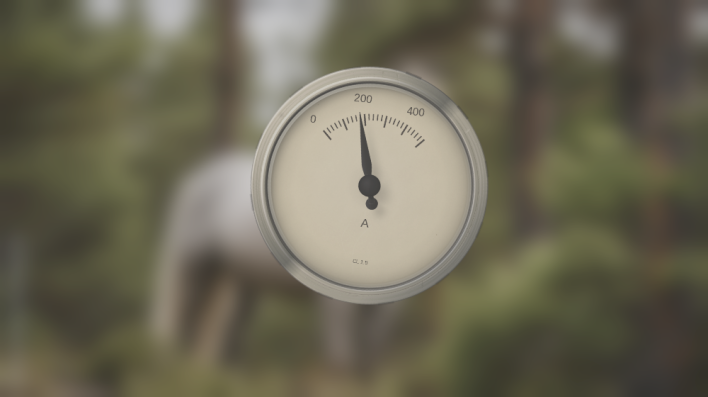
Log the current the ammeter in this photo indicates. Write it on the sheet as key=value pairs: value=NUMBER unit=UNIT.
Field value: value=180 unit=A
